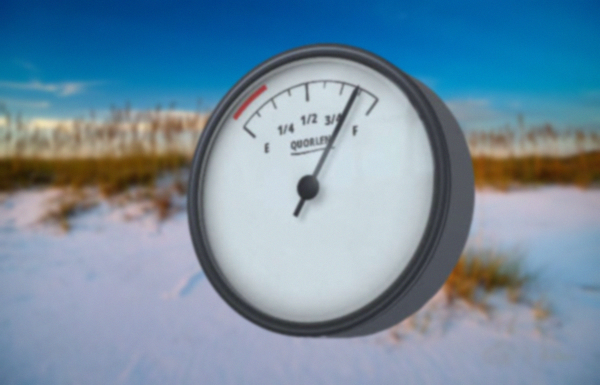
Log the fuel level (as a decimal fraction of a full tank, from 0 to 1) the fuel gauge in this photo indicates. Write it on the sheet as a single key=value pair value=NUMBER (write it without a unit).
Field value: value=0.875
